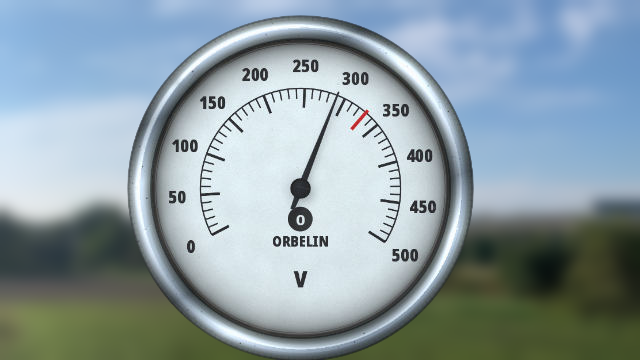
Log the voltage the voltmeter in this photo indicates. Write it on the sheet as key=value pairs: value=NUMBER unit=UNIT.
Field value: value=290 unit=V
